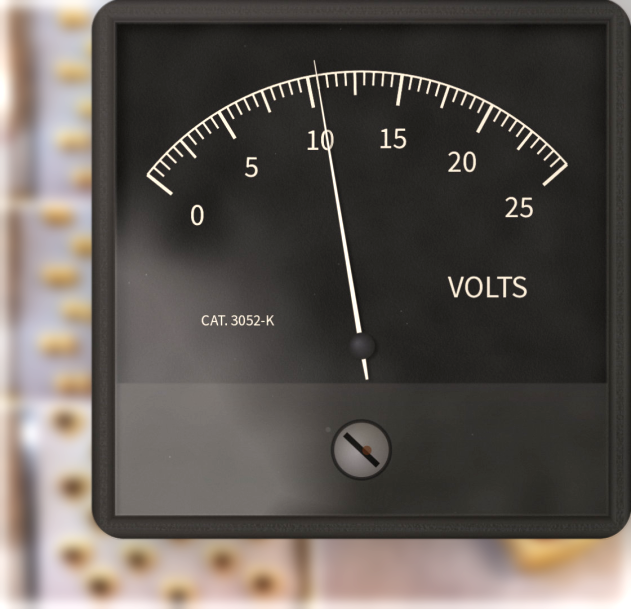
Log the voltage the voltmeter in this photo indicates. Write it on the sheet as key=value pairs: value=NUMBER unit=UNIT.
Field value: value=10.5 unit=V
